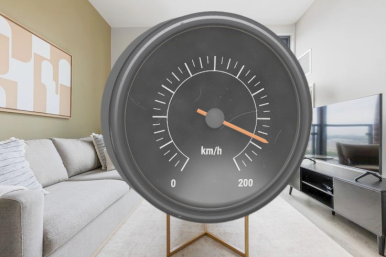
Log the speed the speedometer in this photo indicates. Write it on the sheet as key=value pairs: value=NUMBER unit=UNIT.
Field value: value=175 unit=km/h
